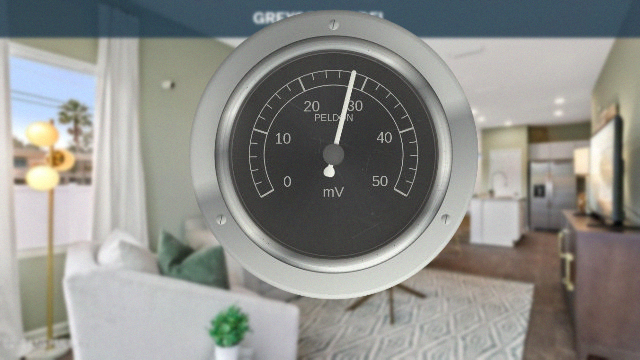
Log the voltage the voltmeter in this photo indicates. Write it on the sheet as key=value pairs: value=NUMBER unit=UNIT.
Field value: value=28 unit=mV
